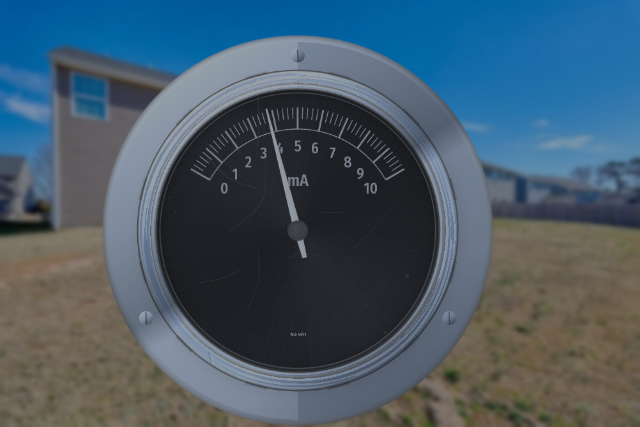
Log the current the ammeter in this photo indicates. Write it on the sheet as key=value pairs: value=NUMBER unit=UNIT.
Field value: value=3.8 unit=mA
